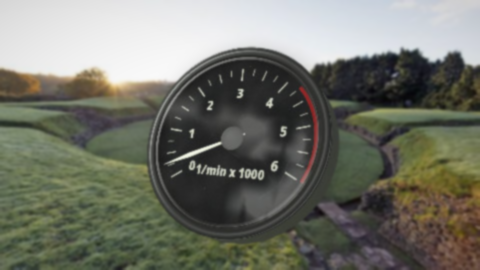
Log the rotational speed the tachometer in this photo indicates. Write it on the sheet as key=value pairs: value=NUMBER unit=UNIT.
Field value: value=250 unit=rpm
